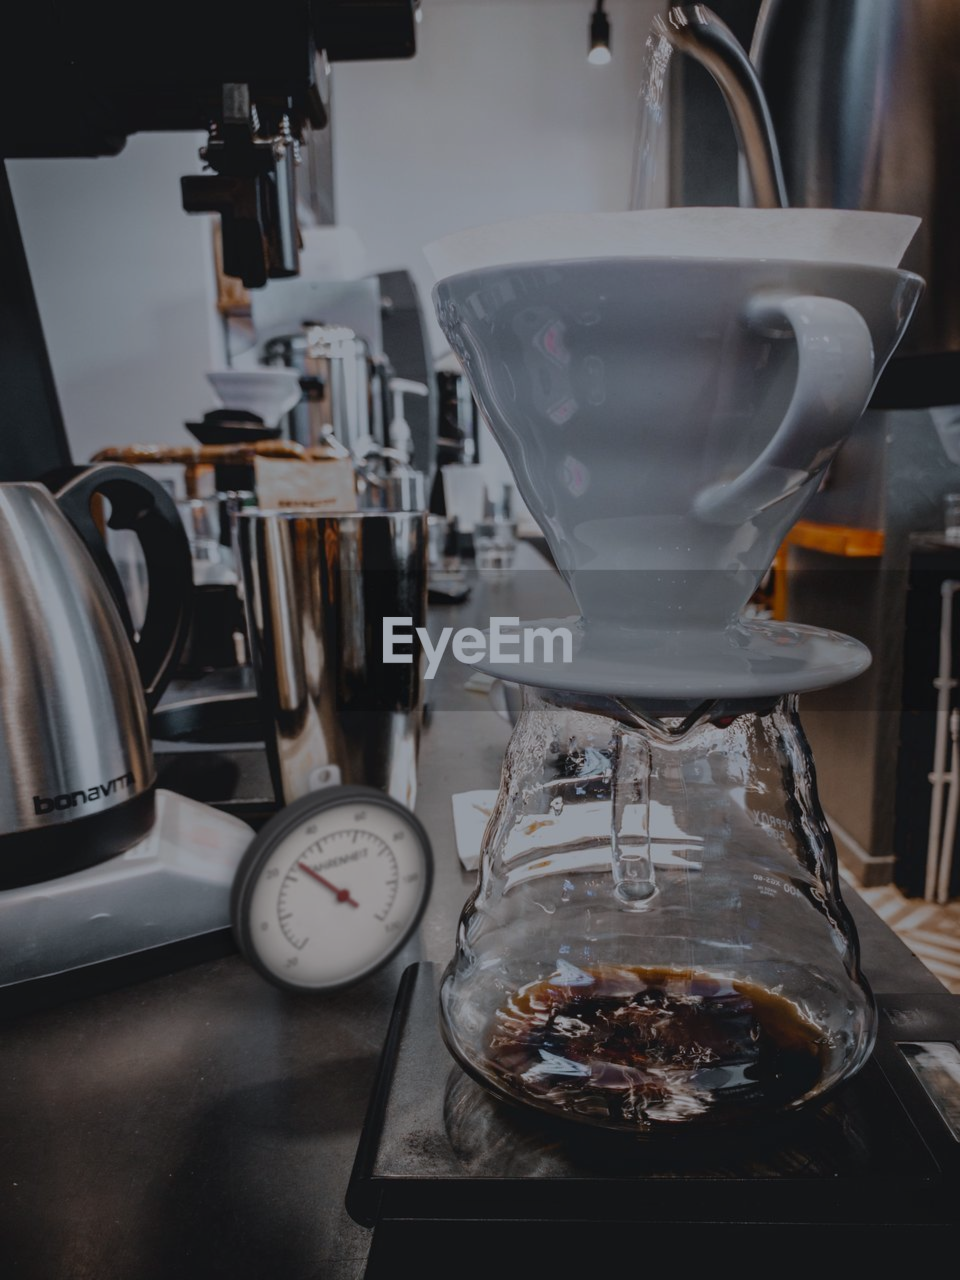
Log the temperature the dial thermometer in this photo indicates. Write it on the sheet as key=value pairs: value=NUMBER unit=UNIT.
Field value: value=28 unit=°F
